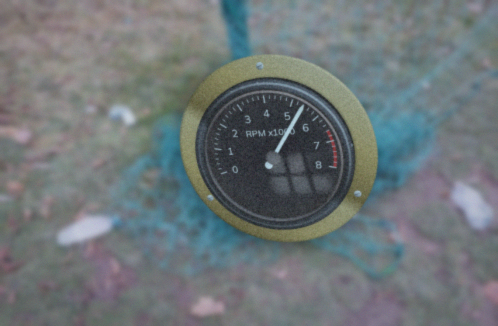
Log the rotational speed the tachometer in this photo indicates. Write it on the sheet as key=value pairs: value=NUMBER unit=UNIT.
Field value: value=5400 unit=rpm
